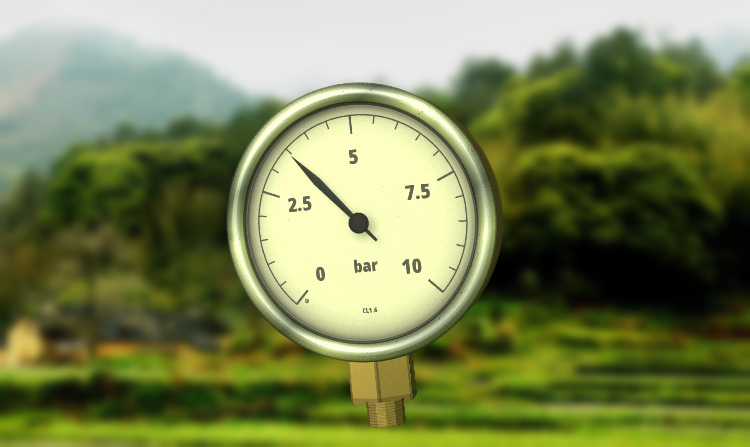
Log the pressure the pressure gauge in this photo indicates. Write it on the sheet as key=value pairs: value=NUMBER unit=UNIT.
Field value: value=3.5 unit=bar
